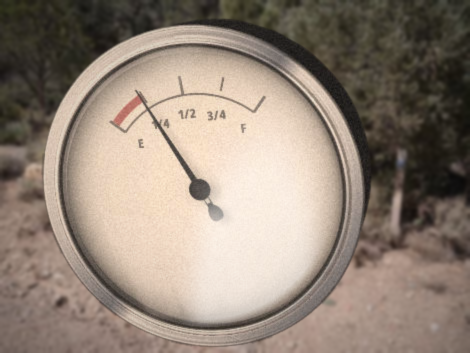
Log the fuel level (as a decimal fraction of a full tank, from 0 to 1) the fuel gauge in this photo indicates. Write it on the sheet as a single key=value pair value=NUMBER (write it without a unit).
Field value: value=0.25
